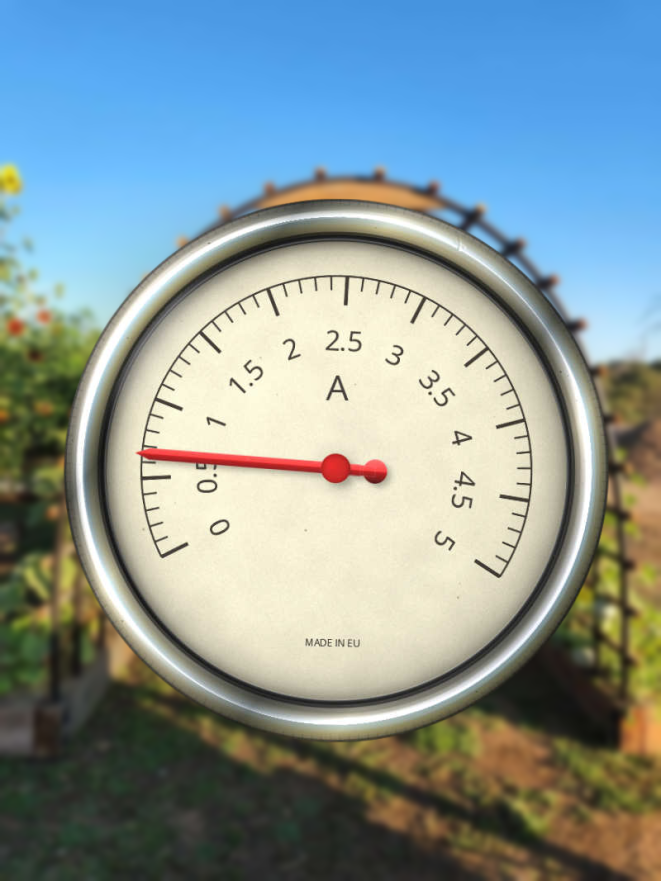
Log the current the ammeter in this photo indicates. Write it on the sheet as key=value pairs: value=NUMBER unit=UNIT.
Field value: value=0.65 unit=A
